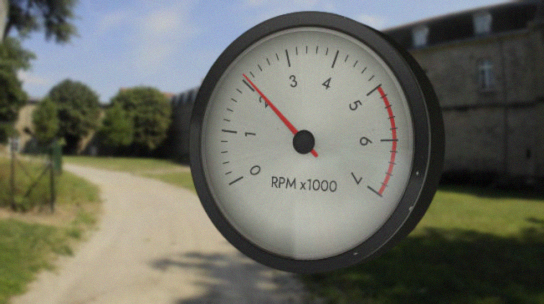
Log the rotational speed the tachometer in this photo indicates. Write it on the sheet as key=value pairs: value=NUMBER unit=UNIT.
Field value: value=2100 unit=rpm
